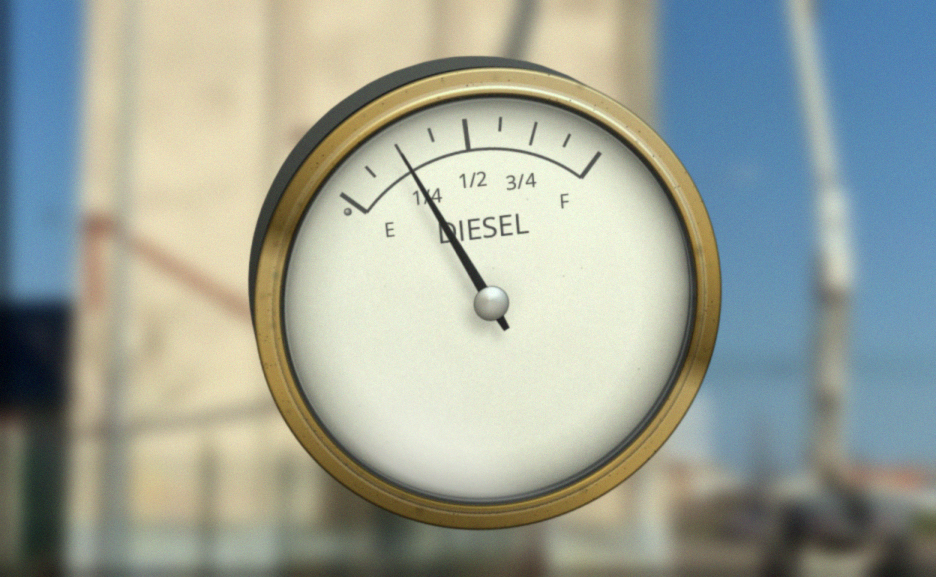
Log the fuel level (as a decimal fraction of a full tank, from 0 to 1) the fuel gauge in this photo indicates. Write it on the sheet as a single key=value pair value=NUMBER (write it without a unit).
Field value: value=0.25
